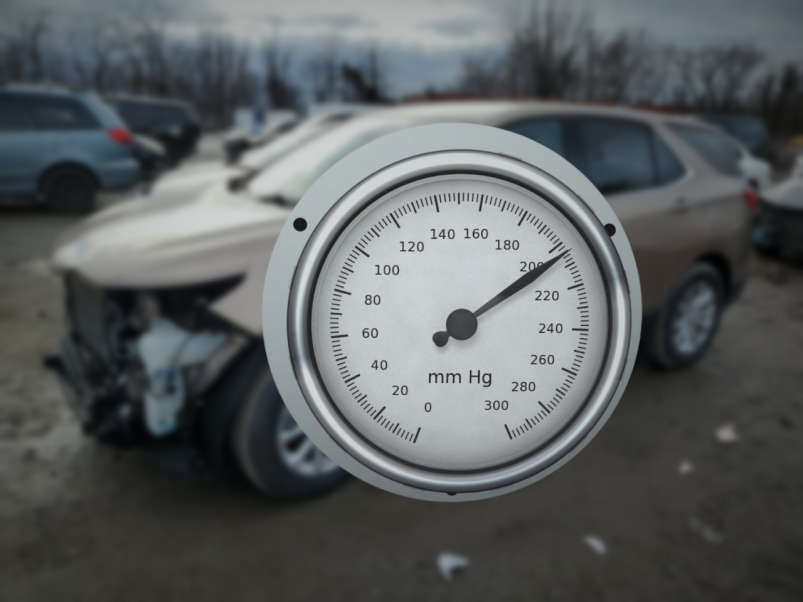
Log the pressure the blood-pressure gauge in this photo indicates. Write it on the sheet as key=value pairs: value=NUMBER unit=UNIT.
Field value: value=204 unit=mmHg
